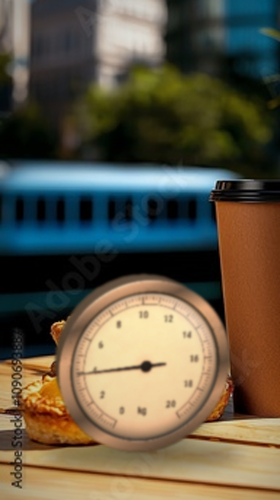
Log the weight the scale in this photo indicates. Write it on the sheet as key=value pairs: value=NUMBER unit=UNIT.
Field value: value=4 unit=kg
